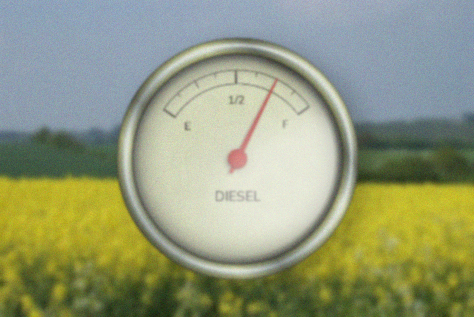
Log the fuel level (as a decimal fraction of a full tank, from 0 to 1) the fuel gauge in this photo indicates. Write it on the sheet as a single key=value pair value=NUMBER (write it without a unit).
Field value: value=0.75
